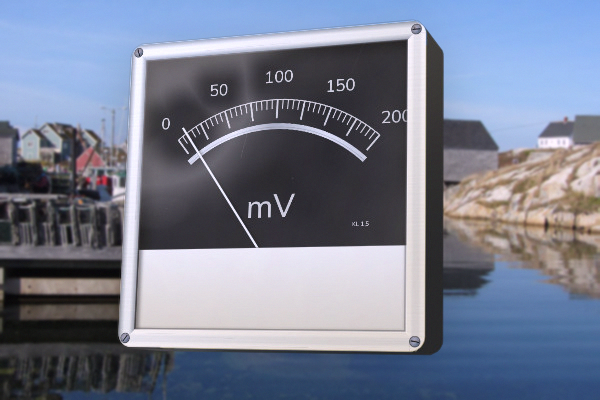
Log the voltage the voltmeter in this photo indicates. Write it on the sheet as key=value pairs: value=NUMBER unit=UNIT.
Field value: value=10 unit=mV
